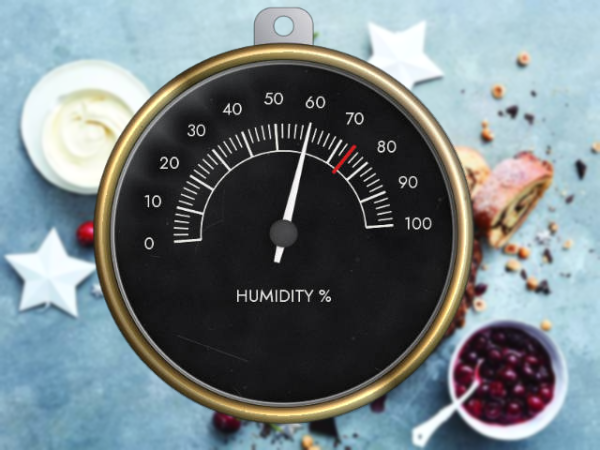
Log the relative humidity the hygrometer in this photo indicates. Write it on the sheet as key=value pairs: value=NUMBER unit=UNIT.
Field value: value=60 unit=%
